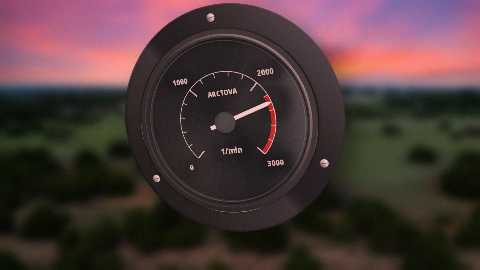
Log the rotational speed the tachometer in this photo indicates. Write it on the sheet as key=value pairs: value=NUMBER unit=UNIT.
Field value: value=2300 unit=rpm
